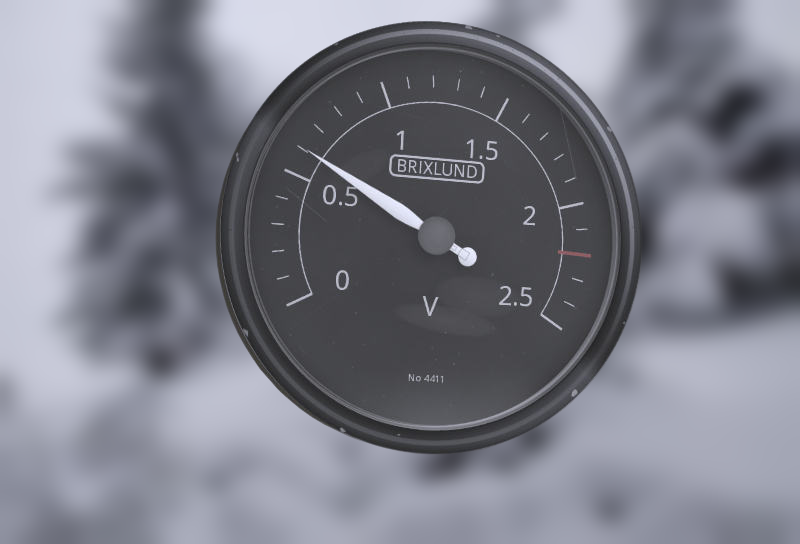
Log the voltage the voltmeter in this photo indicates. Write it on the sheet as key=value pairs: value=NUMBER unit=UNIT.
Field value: value=0.6 unit=V
